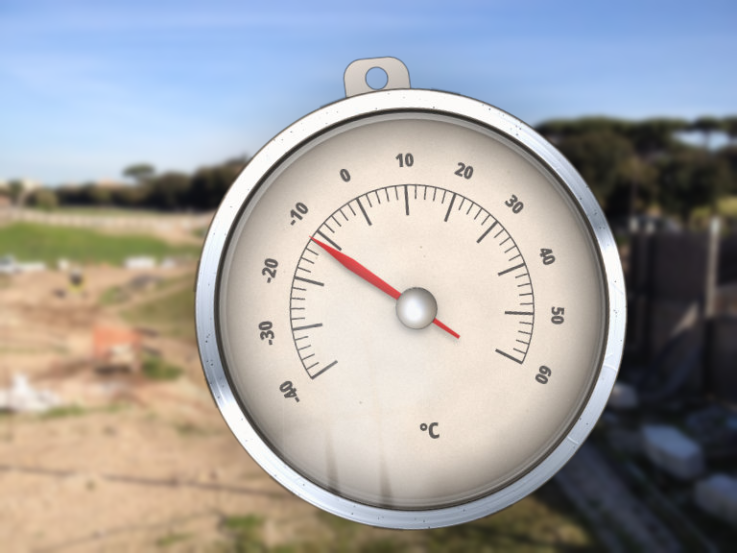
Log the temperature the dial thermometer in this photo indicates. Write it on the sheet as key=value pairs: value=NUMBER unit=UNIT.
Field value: value=-12 unit=°C
